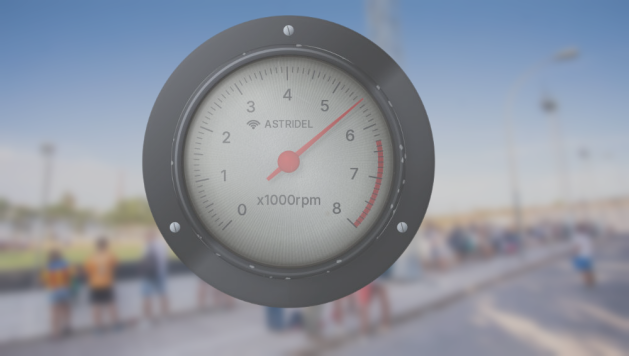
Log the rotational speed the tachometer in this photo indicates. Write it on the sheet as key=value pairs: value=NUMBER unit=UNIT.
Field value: value=5500 unit=rpm
